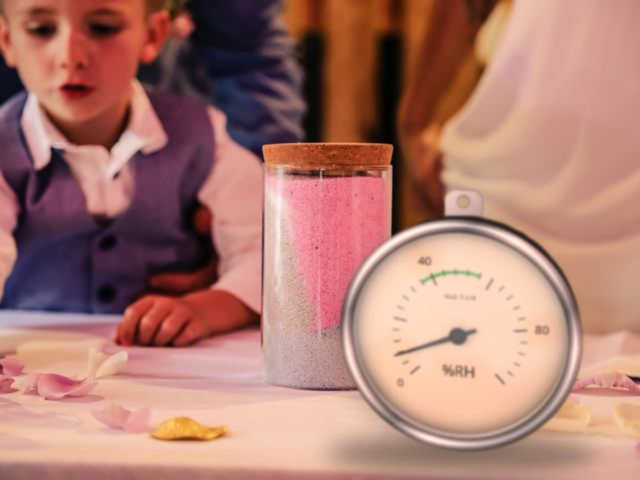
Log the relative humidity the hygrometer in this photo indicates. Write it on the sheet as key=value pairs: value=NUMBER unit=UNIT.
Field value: value=8 unit=%
